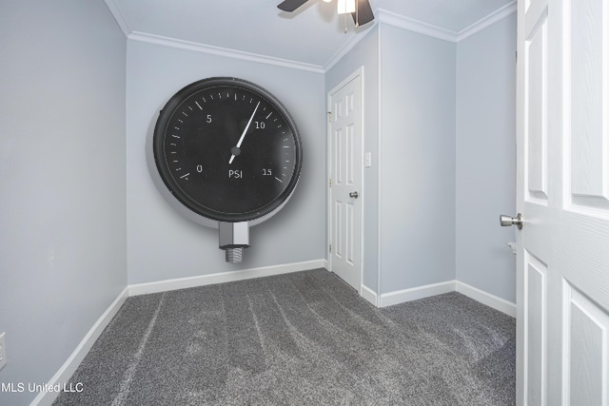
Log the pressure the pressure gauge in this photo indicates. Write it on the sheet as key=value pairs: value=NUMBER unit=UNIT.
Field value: value=9 unit=psi
